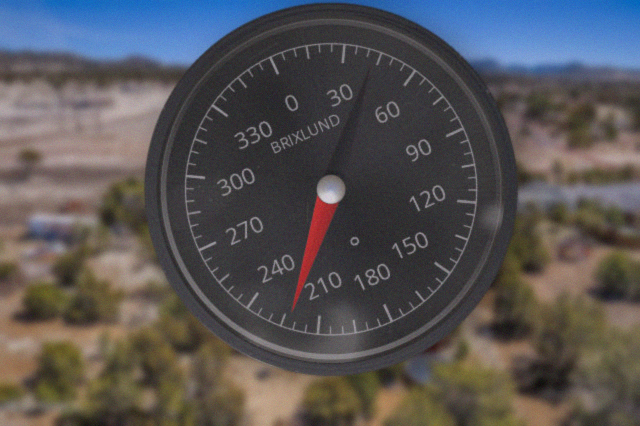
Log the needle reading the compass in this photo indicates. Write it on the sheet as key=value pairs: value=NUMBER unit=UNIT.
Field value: value=222.5 unit=°
